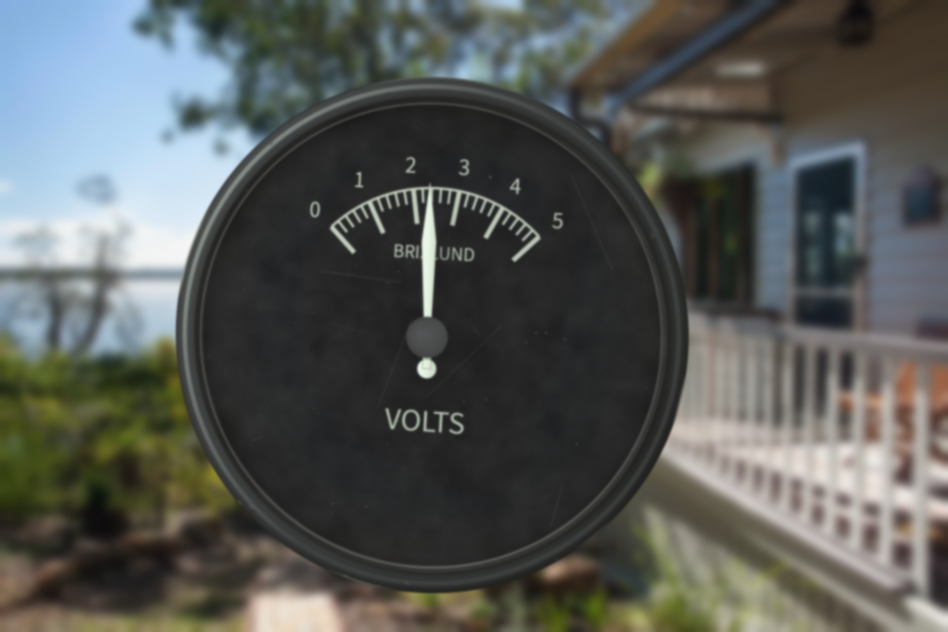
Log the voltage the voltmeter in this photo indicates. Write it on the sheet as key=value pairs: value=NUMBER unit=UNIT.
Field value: value=2.4 unit=V
